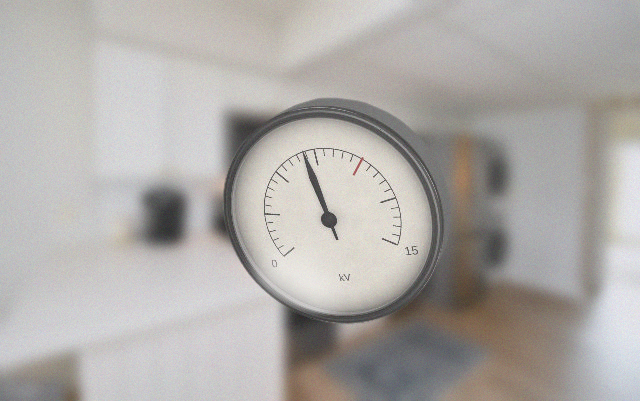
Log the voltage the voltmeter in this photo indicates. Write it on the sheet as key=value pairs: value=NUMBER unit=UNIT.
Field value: value=7 unit=kV
